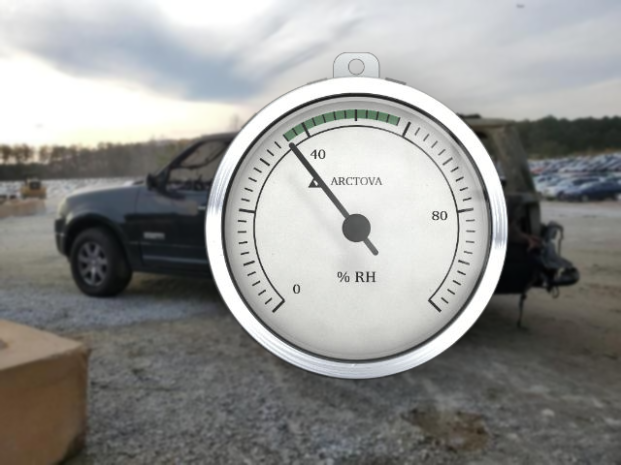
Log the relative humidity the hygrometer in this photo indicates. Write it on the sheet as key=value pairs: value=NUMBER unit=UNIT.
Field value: value=36 unit=%
